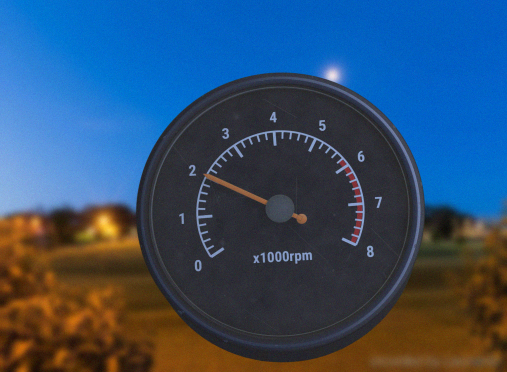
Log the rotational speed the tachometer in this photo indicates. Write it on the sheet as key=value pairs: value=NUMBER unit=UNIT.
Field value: value=2000 unit=rpm
